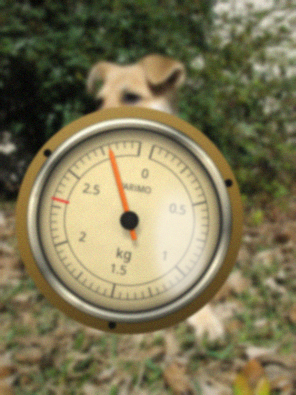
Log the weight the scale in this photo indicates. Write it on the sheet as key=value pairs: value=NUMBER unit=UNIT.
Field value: value=2.8 unit=kg
